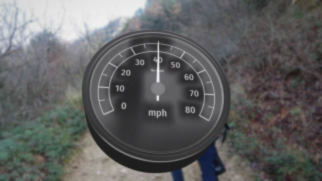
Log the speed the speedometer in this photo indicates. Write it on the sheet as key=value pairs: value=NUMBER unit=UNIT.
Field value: value=40 unit=mph
